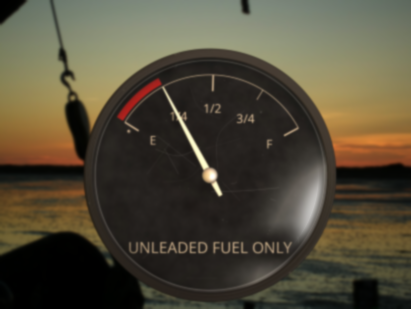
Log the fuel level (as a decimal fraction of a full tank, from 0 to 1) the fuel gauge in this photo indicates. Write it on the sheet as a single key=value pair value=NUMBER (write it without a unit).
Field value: value=0.25
